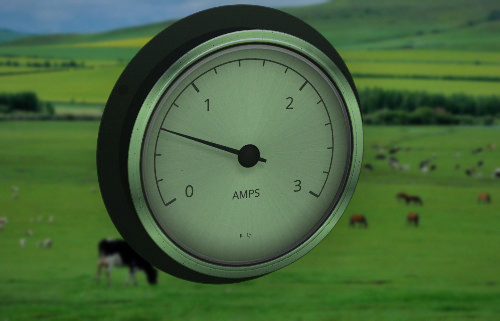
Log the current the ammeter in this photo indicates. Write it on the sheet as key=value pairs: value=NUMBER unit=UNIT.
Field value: value=0.6 unit=A
